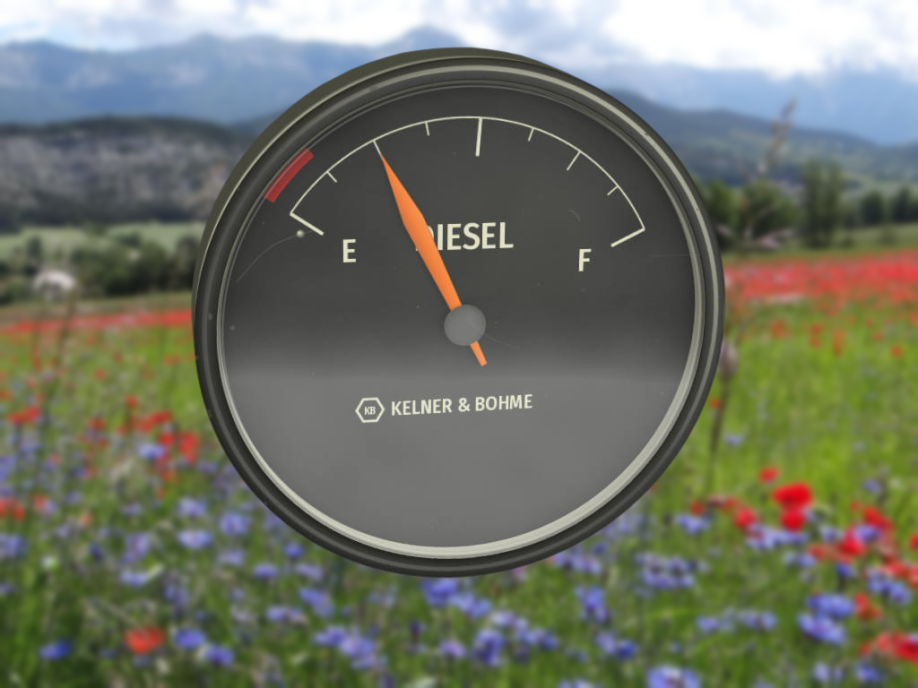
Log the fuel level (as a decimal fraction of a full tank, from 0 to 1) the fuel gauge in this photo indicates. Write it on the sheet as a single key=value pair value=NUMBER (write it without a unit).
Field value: value=0.25
